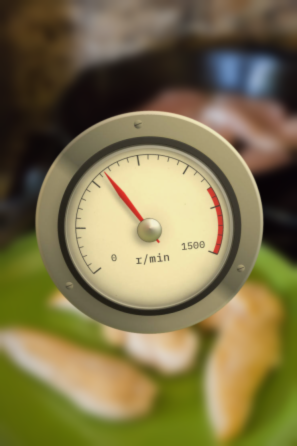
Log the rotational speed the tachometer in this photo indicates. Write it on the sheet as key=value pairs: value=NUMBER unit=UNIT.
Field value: value=575 unit=rpm
